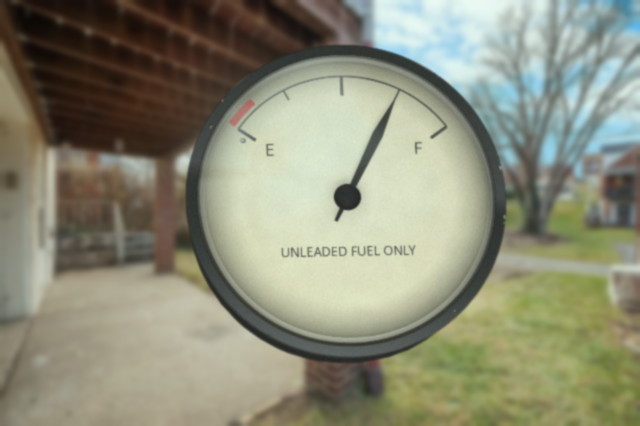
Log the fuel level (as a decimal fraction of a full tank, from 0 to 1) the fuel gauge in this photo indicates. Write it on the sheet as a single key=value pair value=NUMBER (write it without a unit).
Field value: value=0.75
